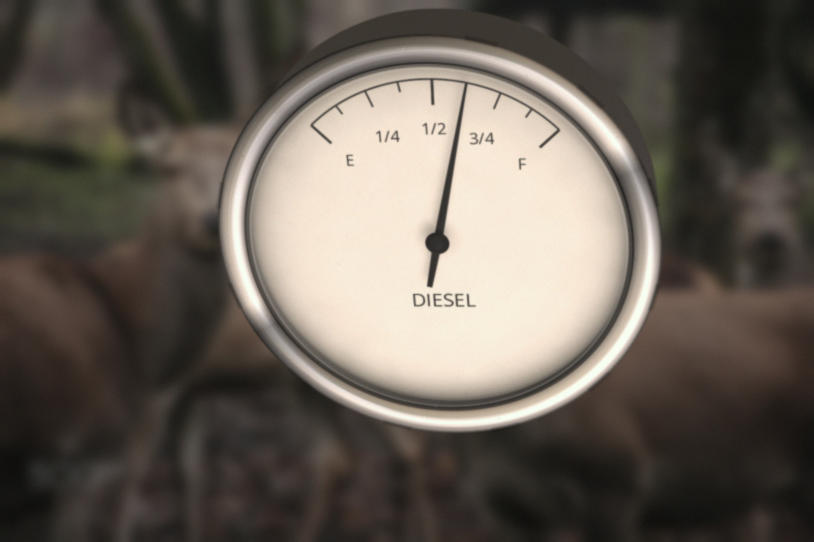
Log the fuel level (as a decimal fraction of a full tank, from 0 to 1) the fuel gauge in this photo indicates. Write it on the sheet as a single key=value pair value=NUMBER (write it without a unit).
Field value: value=0.625
